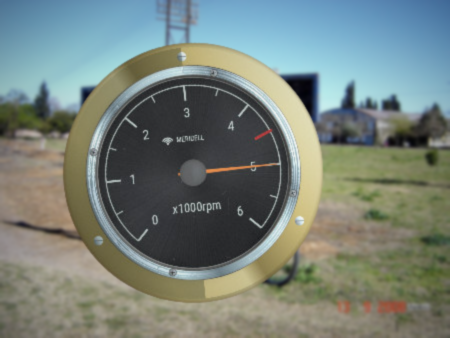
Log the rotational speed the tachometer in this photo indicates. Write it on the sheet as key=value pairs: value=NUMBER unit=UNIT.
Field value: value=5000 unit=rpm
